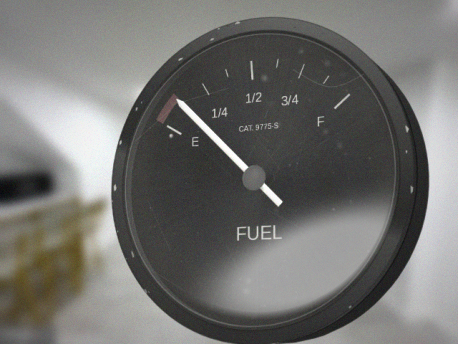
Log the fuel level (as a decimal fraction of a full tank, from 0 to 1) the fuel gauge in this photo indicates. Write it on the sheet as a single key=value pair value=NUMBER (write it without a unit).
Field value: value=0.125
